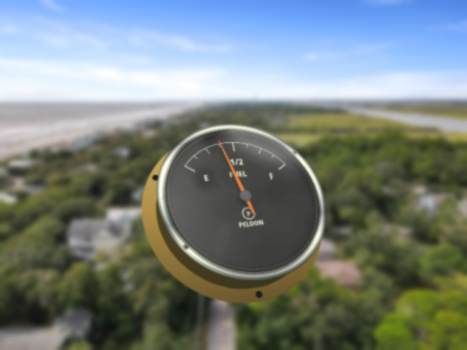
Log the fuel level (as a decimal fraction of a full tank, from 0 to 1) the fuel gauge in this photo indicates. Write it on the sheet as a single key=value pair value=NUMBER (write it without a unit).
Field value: value=0.375
